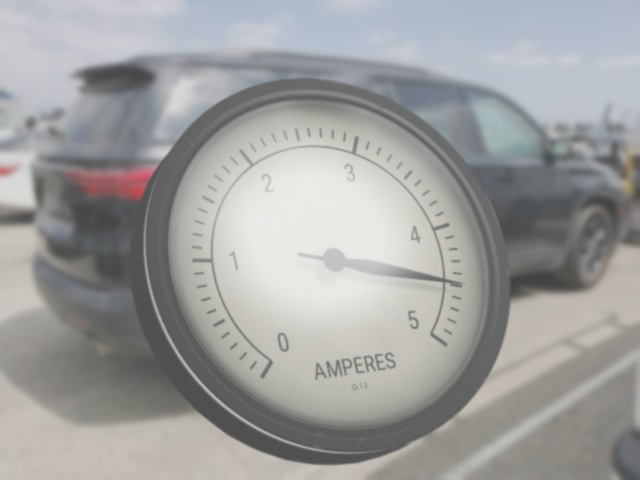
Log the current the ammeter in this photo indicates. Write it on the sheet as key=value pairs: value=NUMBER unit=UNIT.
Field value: value=4.5 unit=A
